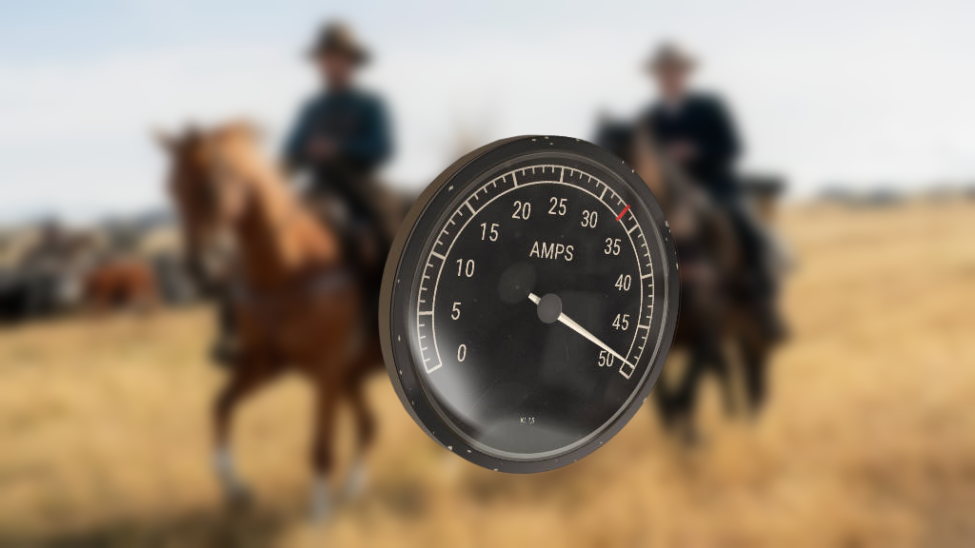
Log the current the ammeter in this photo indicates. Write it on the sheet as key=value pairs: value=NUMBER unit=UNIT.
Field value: value=49 unit=A
